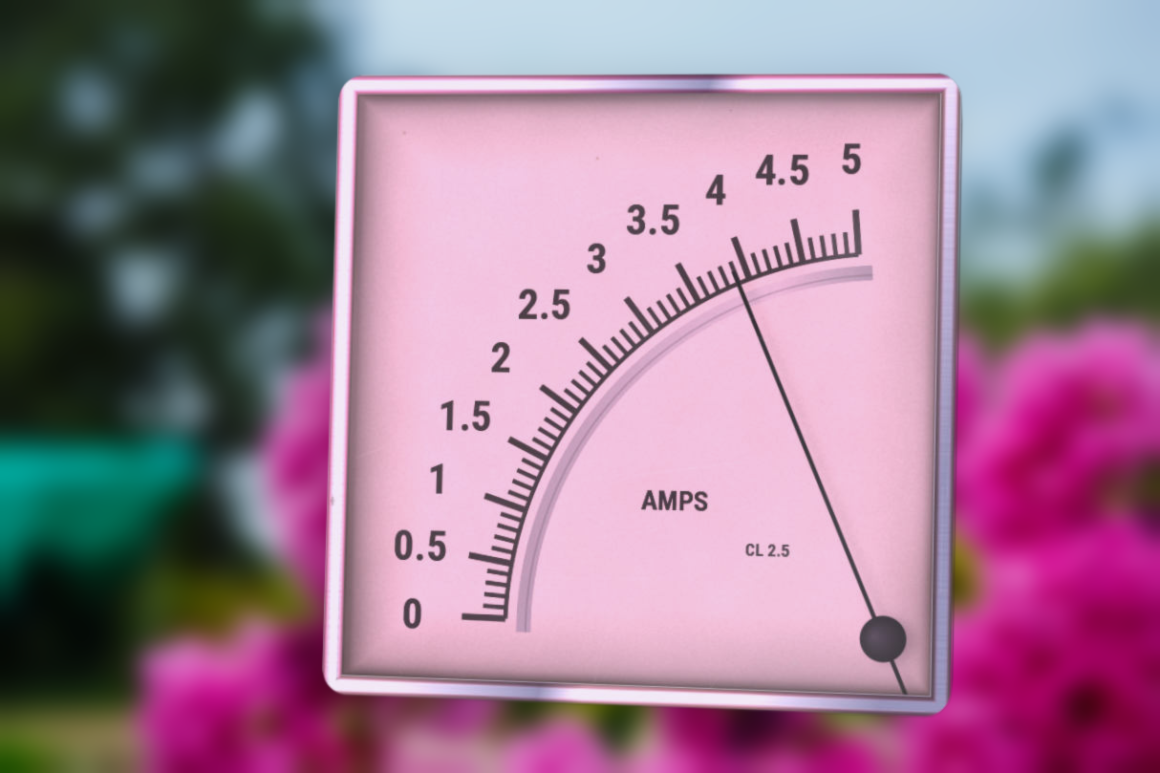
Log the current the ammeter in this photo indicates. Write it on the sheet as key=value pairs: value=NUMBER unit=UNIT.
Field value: value=3.9 unit=A
